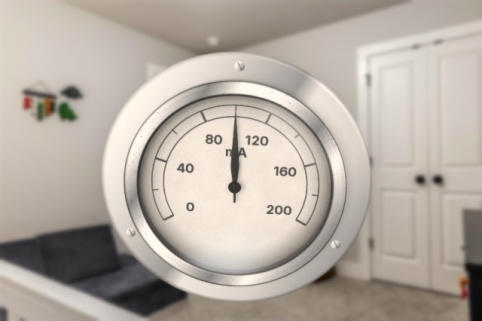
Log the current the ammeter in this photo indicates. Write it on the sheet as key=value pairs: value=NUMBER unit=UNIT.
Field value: value=100 unit=mA
